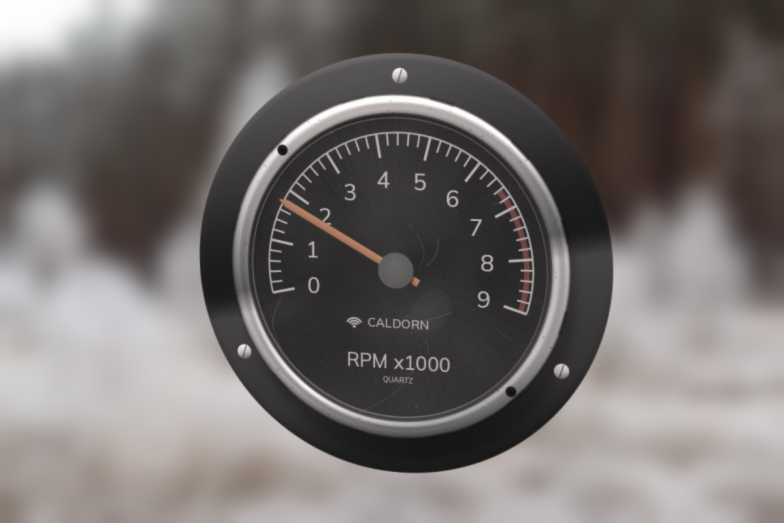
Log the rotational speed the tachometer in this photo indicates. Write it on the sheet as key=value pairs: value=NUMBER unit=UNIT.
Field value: value=1800 unit=rpm
